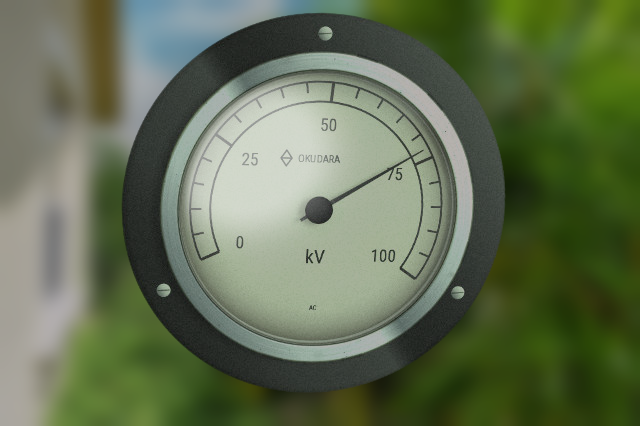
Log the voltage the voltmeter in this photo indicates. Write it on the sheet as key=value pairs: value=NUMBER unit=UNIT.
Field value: value=72.5 unit=kV
